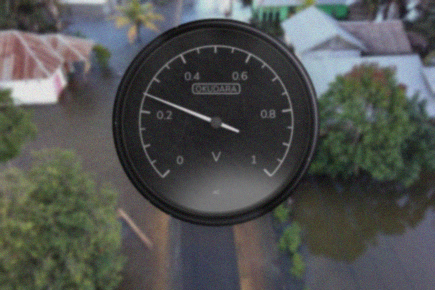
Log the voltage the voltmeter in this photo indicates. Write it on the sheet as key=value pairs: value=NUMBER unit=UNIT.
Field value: value=0.25 unit=V
